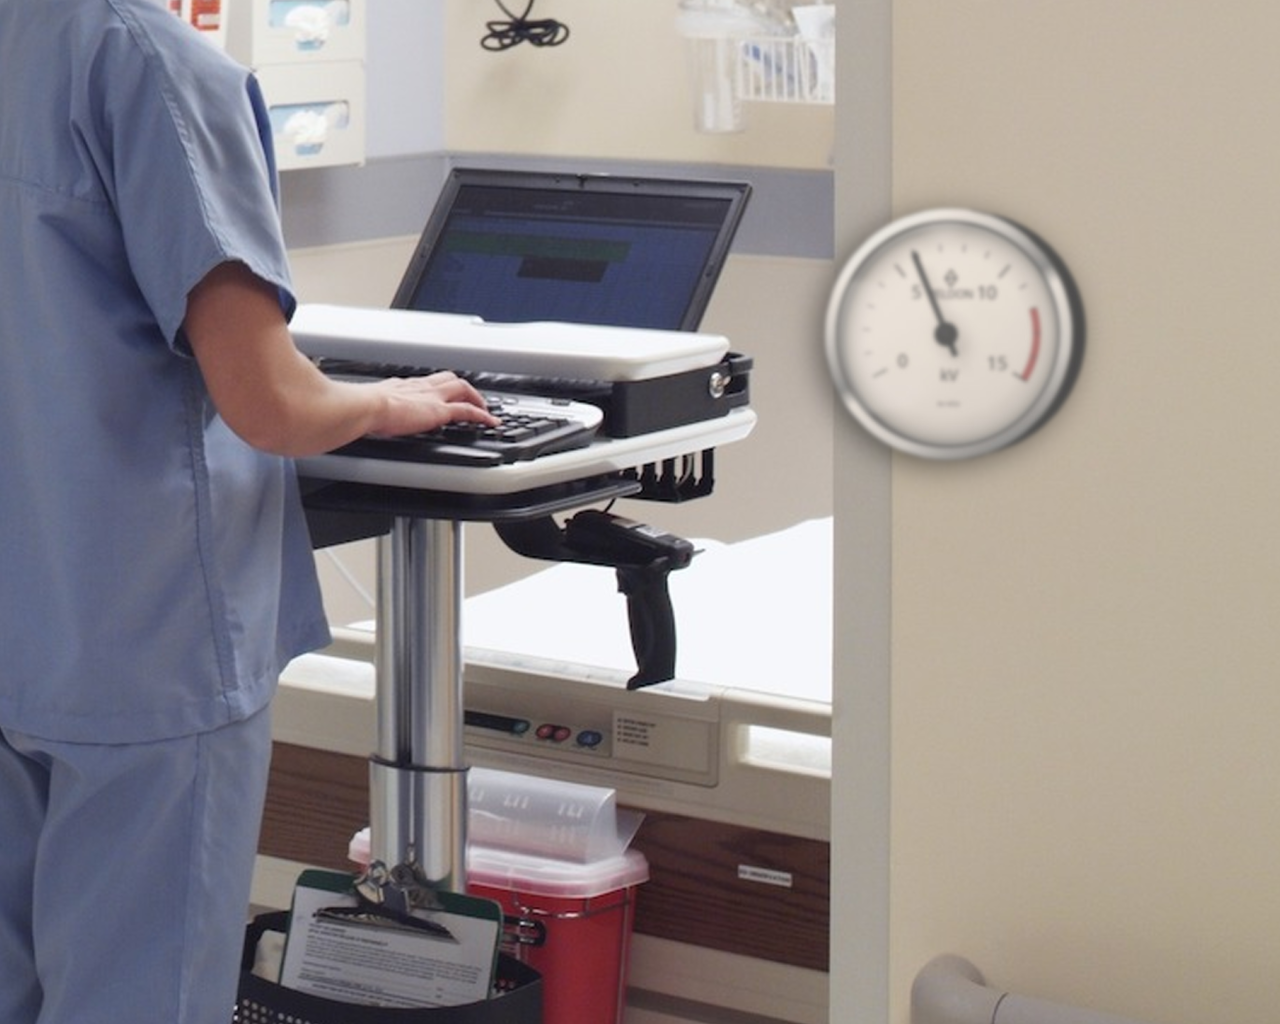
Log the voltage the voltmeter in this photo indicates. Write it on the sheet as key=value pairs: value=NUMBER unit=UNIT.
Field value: value=6 unit=kV
